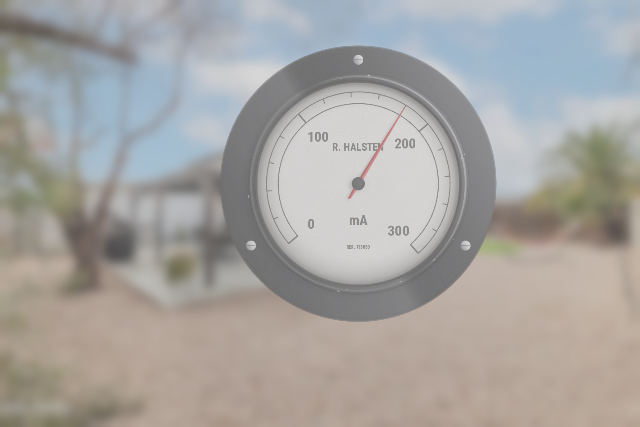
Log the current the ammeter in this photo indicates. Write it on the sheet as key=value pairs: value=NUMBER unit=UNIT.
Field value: value=180 unit=mA
